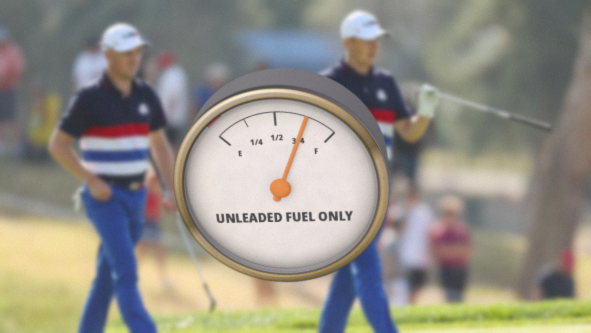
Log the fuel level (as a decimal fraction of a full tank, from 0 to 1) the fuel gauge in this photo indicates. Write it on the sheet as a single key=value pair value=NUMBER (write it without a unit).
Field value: value=0.75
